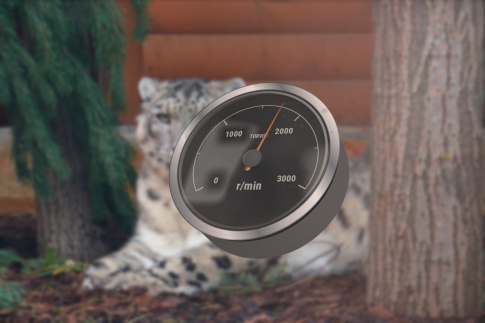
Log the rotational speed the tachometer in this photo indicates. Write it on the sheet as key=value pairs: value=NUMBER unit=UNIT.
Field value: value=1750 unit=rpm
